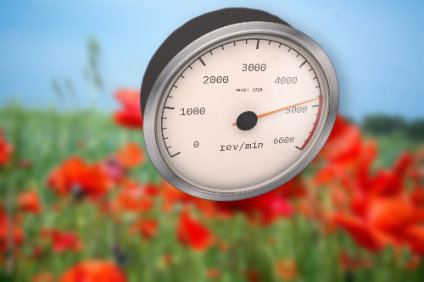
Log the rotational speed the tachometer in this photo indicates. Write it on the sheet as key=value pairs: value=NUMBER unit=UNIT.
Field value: value=4800 unit=rpm
